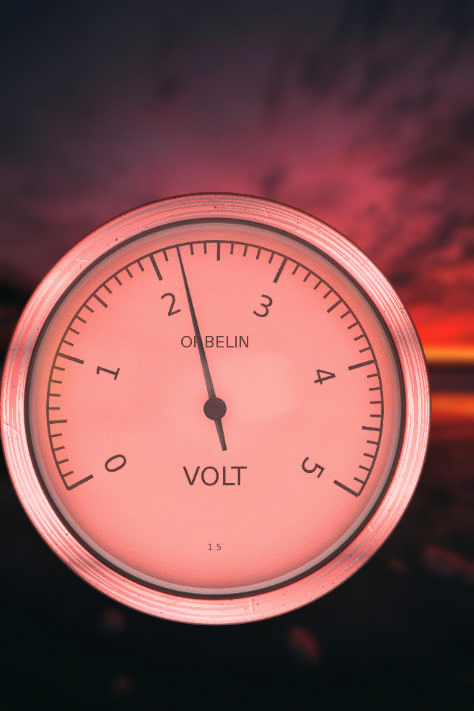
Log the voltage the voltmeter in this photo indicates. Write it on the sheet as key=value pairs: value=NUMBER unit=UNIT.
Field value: value=2.2 unit=V
